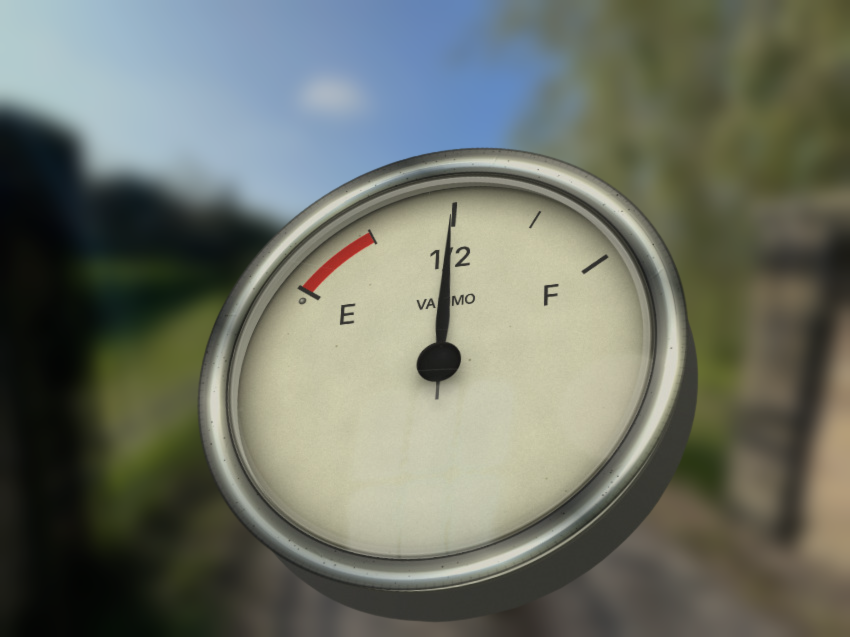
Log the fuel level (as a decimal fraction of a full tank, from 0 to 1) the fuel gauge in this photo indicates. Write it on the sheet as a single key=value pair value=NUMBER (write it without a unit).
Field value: value=0.5
